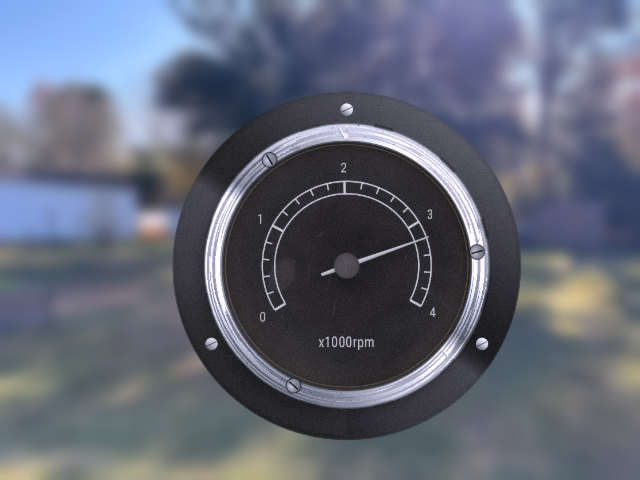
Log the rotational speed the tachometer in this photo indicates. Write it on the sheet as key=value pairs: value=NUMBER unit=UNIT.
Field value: value=3200 unit=rpm
